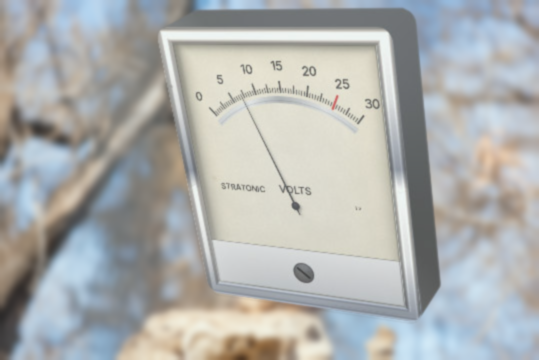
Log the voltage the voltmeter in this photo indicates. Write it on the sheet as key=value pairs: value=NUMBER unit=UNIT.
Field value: value=7.5 unit=V
